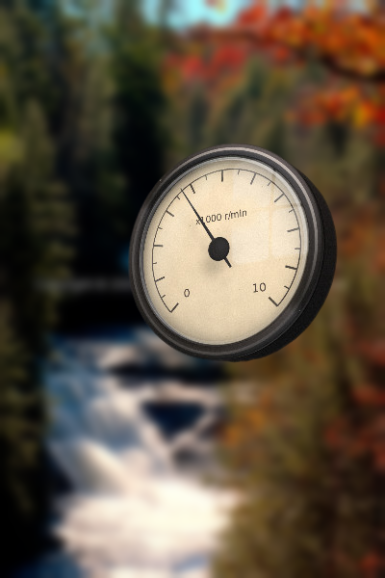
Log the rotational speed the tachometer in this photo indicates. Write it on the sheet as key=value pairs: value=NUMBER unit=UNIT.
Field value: value=3750 unit=rpm
